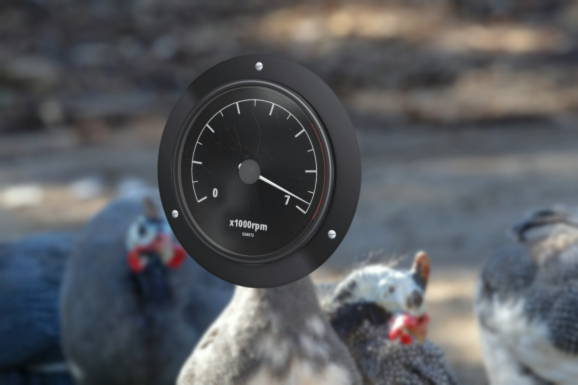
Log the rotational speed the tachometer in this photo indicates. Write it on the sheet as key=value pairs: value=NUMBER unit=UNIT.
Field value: value=6750 unit=rpm
